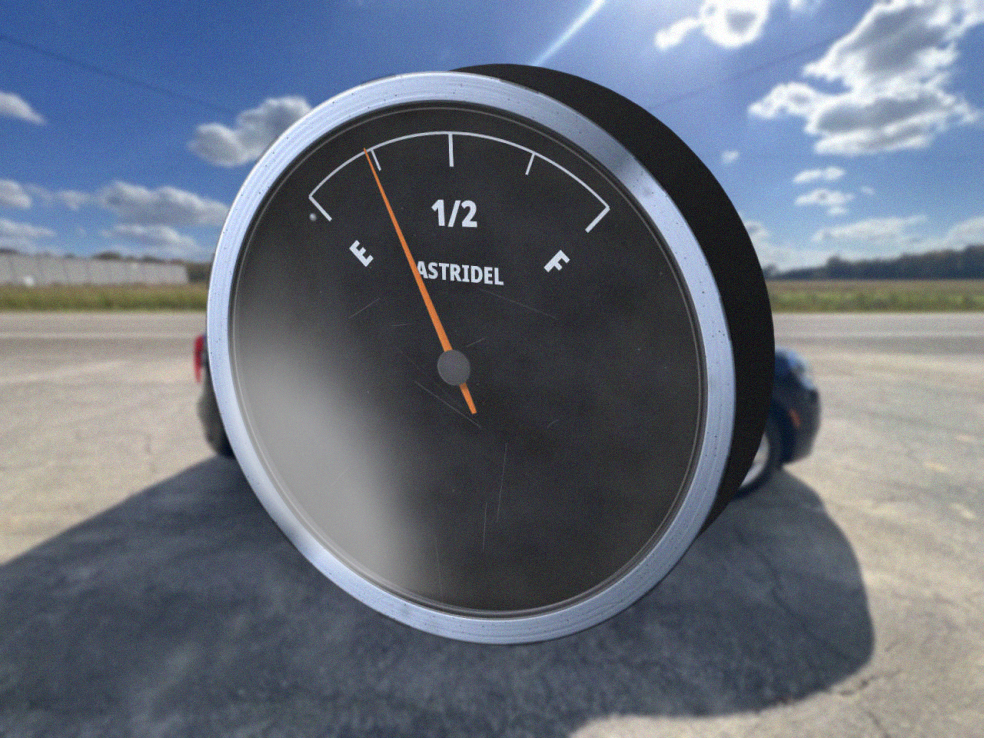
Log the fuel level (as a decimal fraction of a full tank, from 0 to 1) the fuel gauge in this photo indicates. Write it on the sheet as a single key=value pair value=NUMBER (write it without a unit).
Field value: value=0.25
